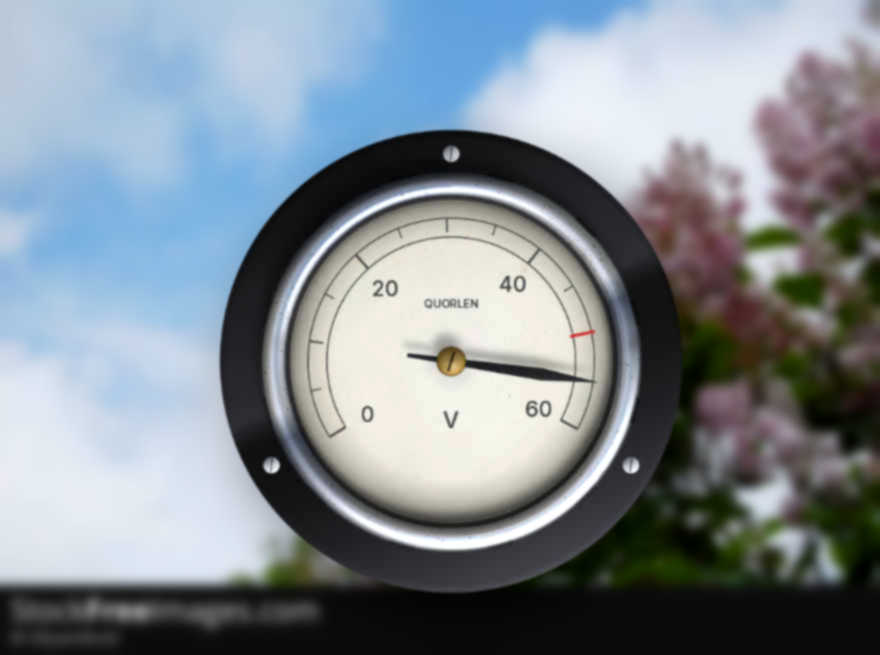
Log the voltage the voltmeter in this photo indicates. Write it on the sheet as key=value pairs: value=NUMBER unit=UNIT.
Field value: value=55 unit=V
